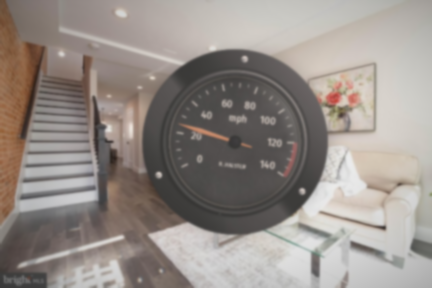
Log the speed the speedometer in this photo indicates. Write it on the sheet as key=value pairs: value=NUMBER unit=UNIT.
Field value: value=25 unit=mph
